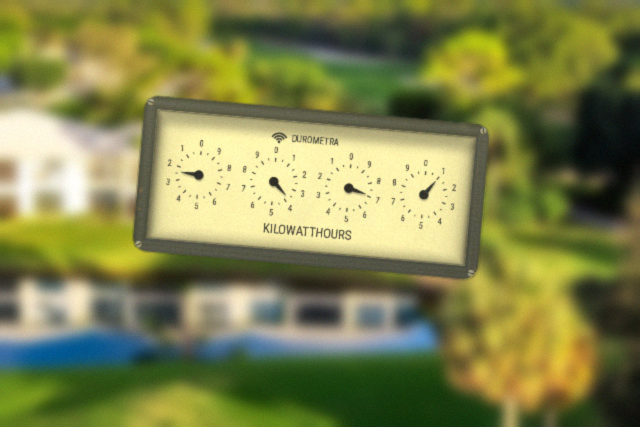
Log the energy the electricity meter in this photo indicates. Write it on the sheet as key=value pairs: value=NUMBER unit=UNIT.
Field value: value=2371 unit=kWh
